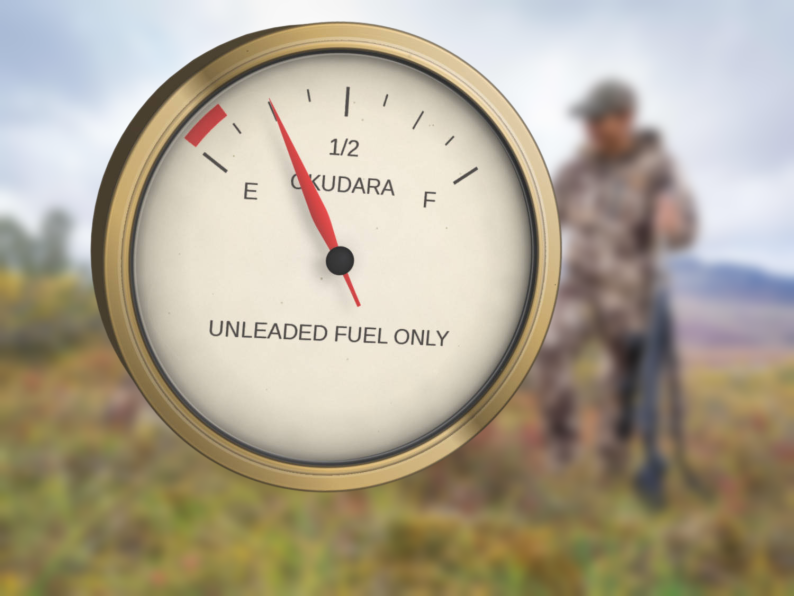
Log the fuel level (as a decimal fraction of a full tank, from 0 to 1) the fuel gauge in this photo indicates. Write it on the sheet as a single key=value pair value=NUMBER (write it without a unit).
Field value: value=0.25
